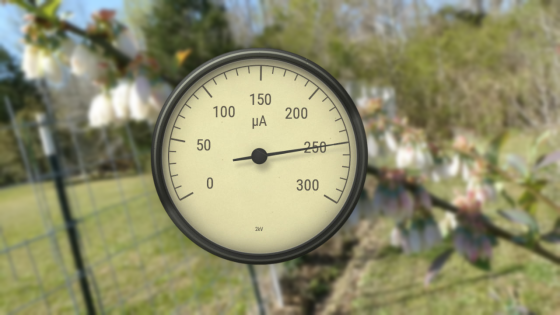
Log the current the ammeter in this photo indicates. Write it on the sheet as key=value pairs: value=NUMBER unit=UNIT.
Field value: value=250 unit=µA
